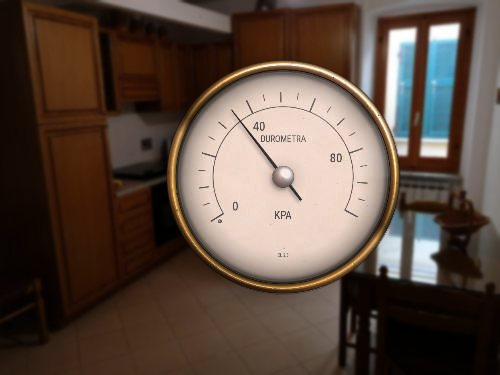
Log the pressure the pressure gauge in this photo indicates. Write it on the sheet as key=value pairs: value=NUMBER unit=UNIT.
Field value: value=35 unit=kPa
